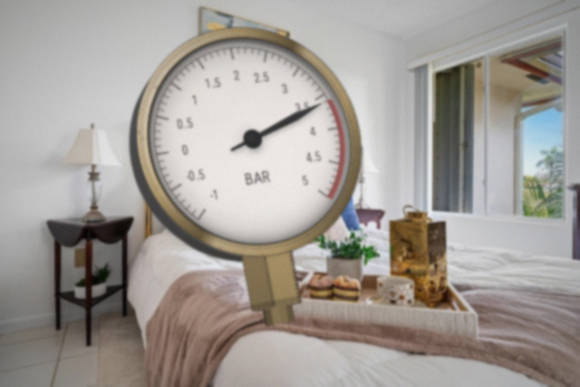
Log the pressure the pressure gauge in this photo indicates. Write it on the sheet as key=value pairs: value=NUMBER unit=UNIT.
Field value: value=3.6 unit=bar
